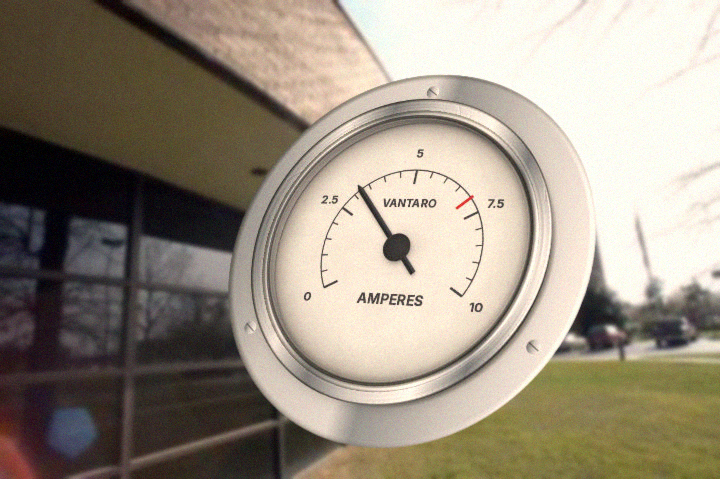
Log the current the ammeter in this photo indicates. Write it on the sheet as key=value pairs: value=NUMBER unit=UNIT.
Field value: value=3.25 unit=A
